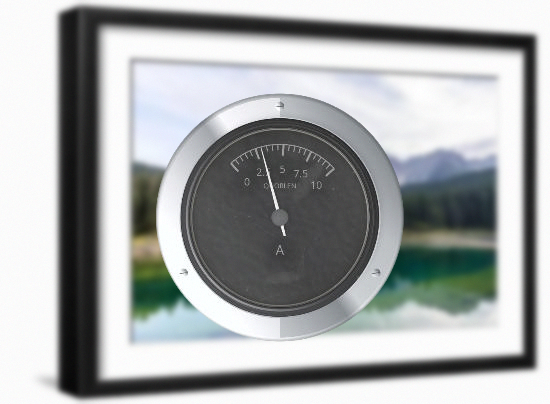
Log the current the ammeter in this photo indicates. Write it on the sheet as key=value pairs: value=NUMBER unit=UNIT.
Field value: value=3 unit=A
